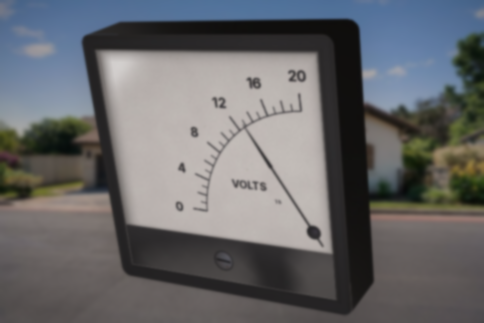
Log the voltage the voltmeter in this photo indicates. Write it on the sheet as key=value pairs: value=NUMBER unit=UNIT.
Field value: value=13 unit=V
